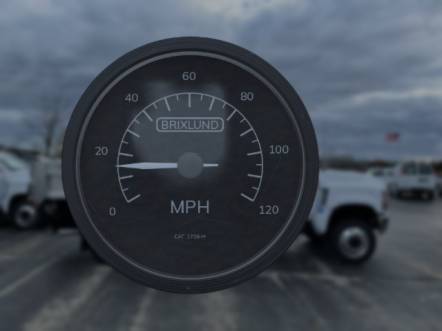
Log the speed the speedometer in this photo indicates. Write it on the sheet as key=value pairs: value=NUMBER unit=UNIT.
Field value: value=15 unit=mph
